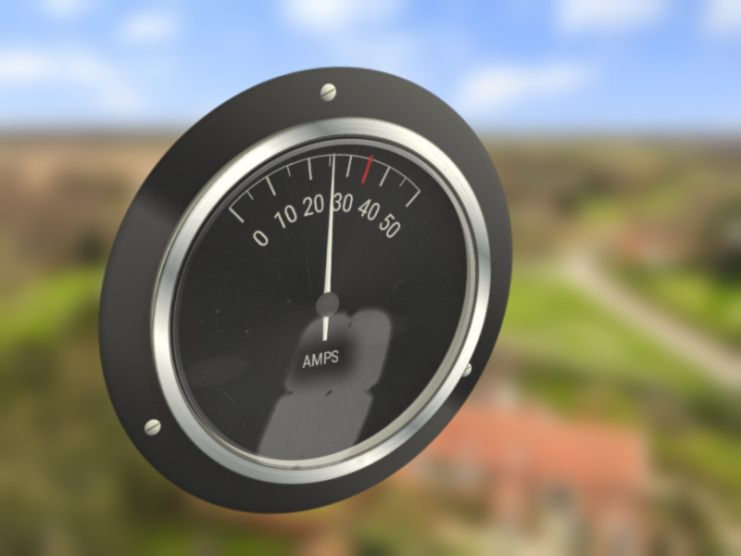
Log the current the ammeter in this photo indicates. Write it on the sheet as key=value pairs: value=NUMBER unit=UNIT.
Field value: value=25 unit=A
